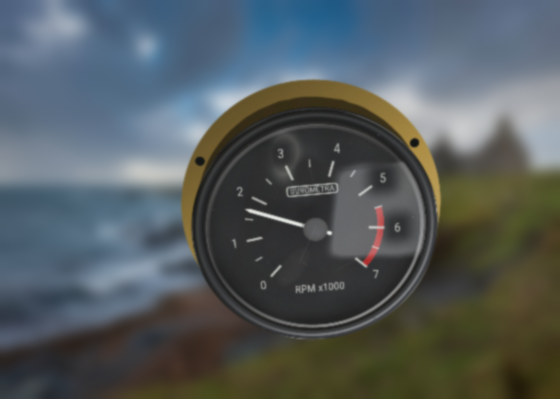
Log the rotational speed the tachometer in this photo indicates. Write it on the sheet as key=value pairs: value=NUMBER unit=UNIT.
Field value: value=1750 unit=rpm
